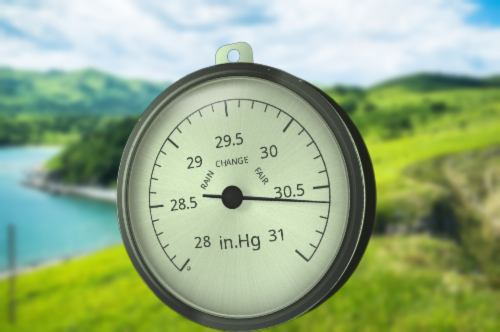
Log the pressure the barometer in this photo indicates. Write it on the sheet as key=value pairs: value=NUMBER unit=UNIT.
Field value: value=30.6 unit=inHg
